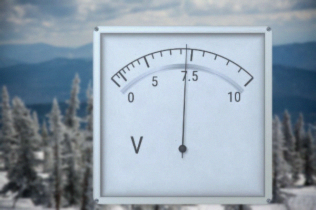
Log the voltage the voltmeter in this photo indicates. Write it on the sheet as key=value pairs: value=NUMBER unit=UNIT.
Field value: value=7.25 unit=V
